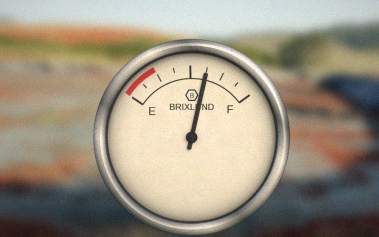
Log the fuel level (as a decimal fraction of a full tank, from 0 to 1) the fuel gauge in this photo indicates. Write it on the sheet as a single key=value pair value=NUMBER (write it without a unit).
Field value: value=0.625
